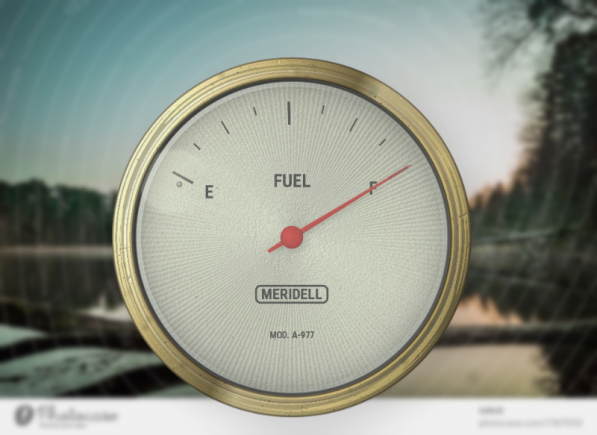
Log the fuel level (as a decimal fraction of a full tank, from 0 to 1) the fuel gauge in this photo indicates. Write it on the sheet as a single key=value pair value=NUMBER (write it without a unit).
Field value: value=1
